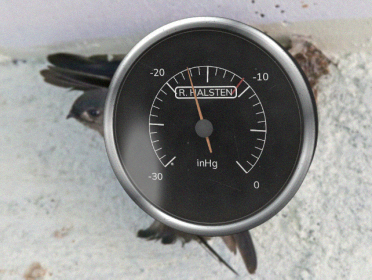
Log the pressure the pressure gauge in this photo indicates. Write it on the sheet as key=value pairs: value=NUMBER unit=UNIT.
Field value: value=-17 unit=inHg
